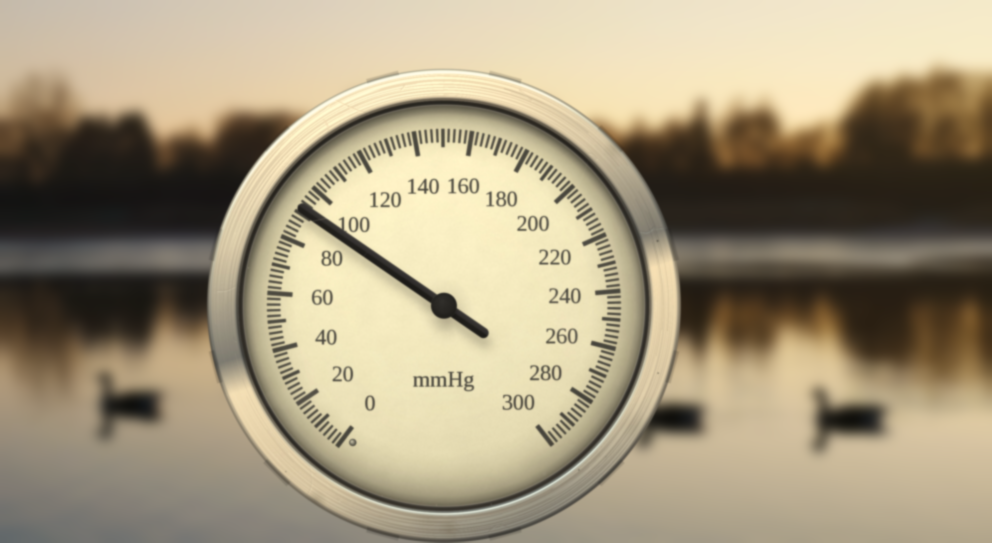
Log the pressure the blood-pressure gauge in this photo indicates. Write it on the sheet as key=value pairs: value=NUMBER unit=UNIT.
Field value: value=92 unit=mmHg
